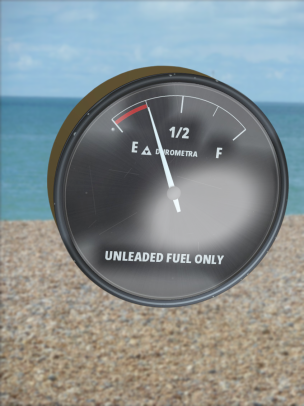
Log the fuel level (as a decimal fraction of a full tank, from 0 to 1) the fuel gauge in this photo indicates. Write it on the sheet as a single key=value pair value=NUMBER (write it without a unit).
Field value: value=0.25
